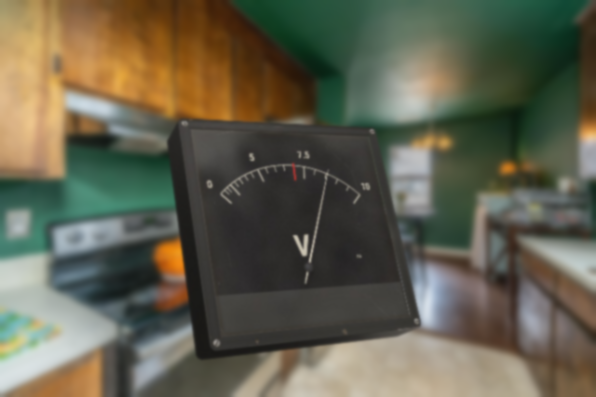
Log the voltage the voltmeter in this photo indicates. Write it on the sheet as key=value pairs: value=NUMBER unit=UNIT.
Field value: value=8.5 unit=V
